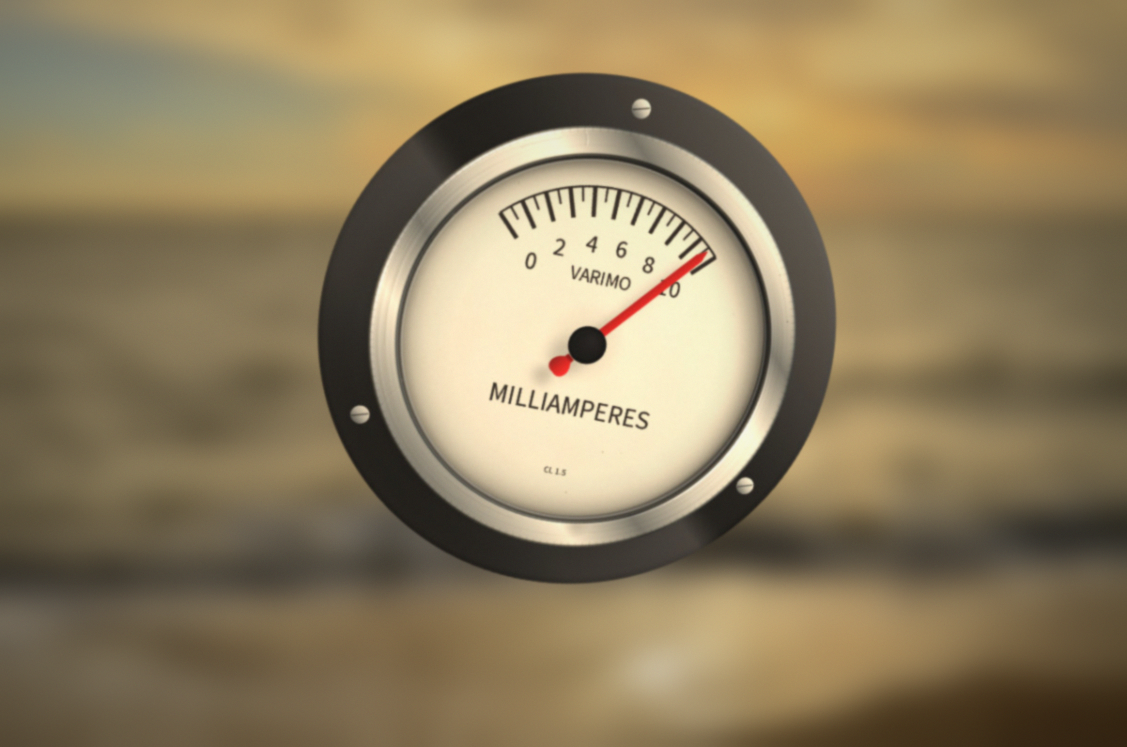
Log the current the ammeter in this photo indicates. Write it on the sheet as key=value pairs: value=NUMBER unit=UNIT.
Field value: value=9.5 unit=mA
